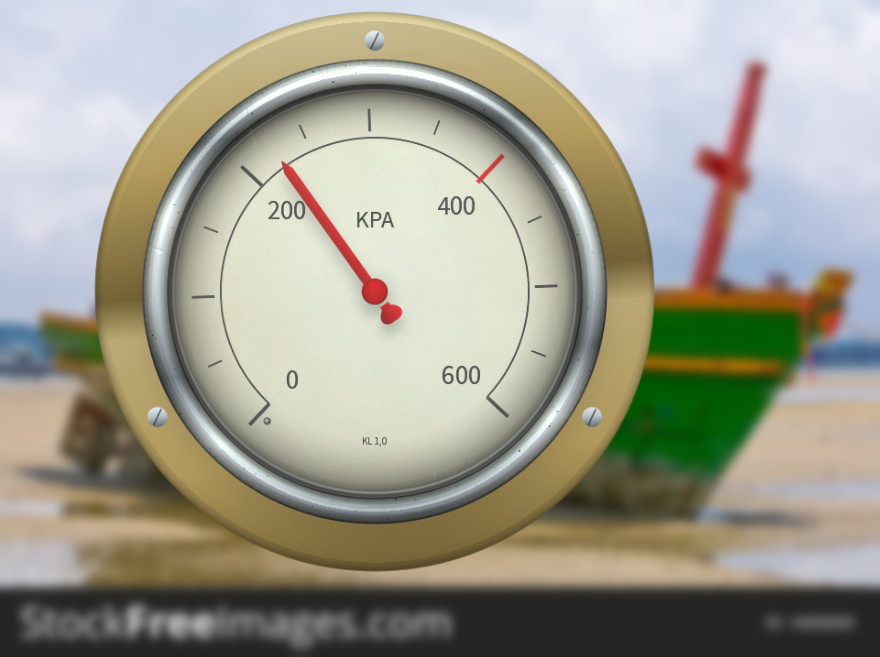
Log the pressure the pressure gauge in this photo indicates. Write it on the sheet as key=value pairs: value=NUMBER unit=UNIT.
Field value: value=225 unit=kPa
